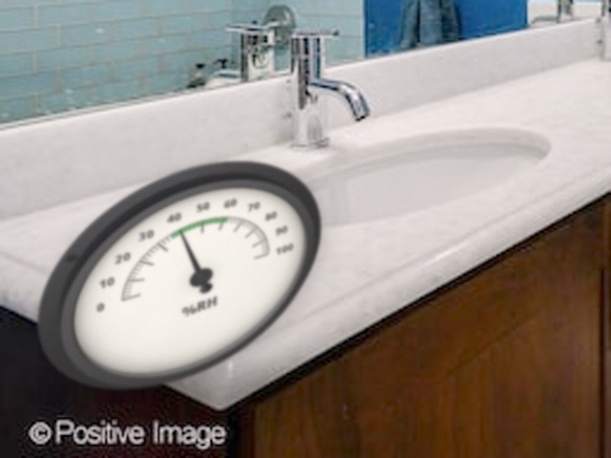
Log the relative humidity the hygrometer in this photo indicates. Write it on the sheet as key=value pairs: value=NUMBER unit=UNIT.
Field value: value=40 unit=%
